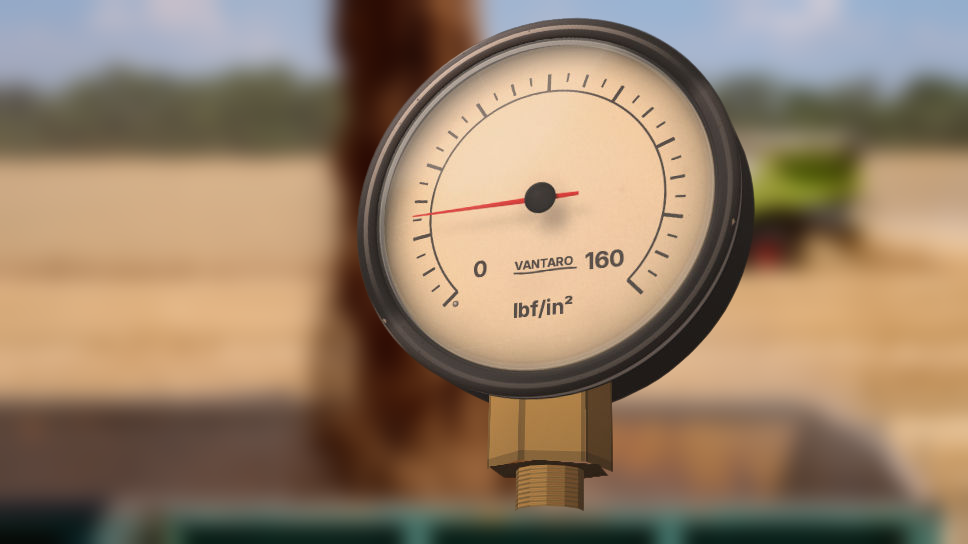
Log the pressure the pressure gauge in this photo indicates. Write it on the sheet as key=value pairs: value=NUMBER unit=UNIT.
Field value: value=25 unit=psi
